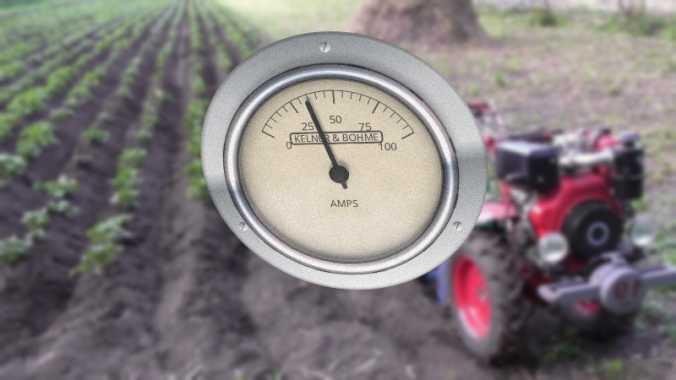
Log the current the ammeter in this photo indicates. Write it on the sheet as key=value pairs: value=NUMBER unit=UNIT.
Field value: value=35 unit=A
